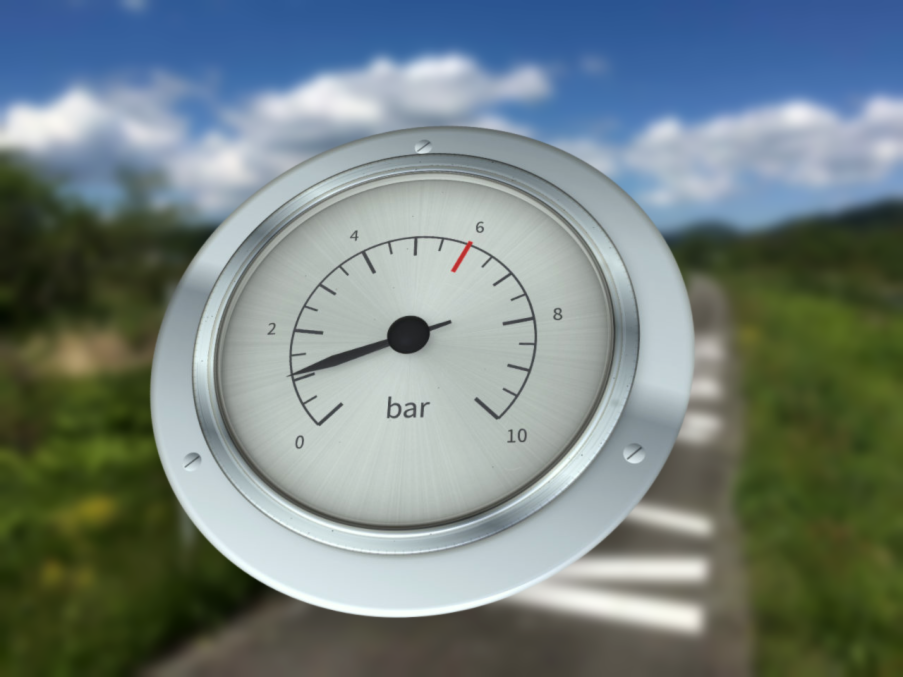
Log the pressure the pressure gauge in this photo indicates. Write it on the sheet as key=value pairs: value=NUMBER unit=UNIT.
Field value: value=1 unit=bar
